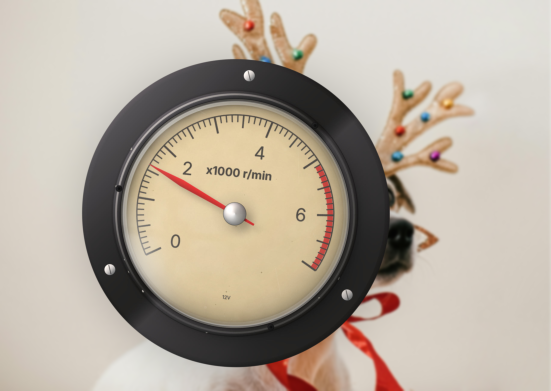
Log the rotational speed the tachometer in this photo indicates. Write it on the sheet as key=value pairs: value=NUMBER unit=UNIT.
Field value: value=1600 unit=rpm
